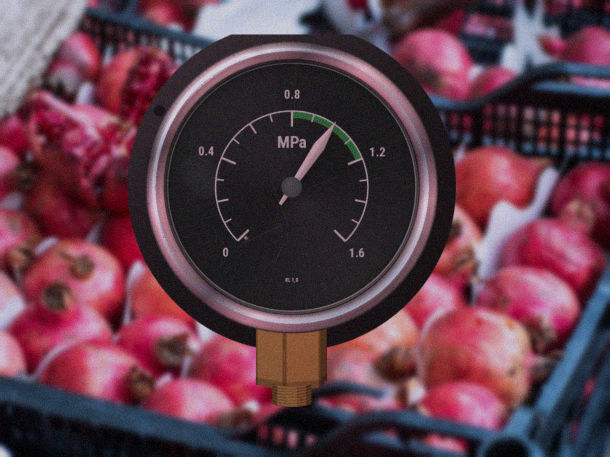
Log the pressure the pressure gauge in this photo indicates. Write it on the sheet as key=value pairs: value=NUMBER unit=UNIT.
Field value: value=1 unit=MPa
